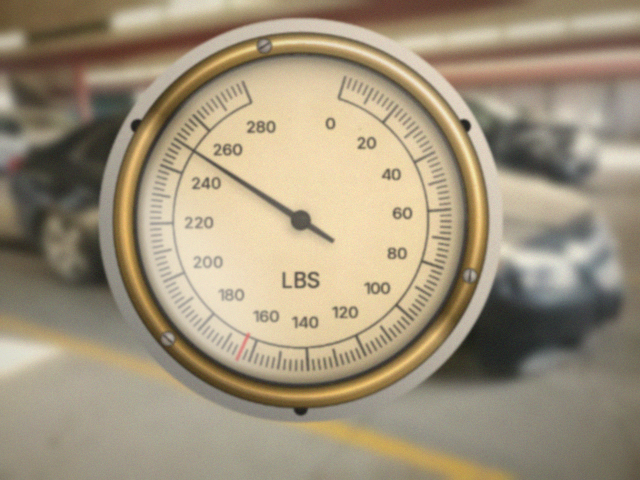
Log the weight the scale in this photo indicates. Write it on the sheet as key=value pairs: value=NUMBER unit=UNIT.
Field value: value=250 unit=lb
